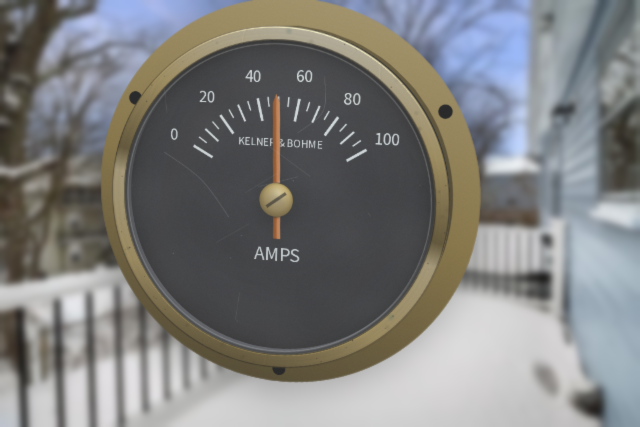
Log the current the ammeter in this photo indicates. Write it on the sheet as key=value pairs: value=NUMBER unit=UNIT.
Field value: value=50 unit=A
